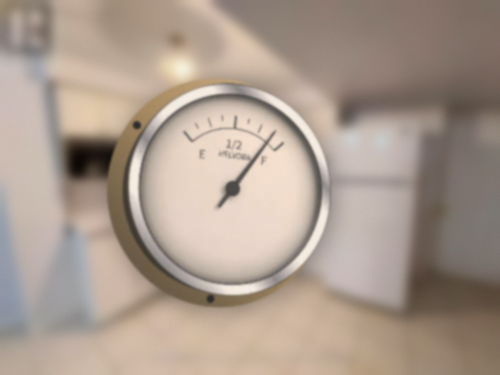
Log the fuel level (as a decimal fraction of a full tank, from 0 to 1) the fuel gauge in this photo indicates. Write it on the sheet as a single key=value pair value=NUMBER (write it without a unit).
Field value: value=0.875
